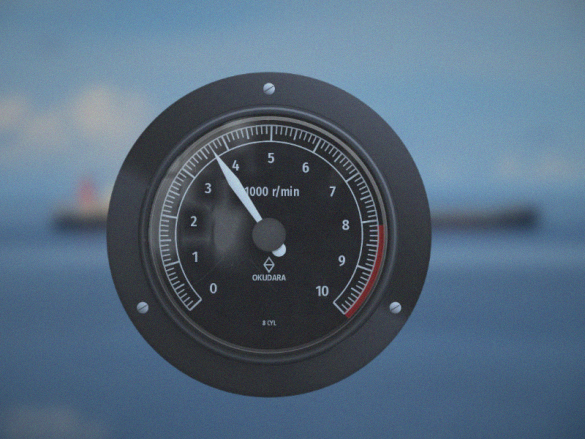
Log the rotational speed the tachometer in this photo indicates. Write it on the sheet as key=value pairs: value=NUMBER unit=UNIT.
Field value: value=3700 unit=rpm
